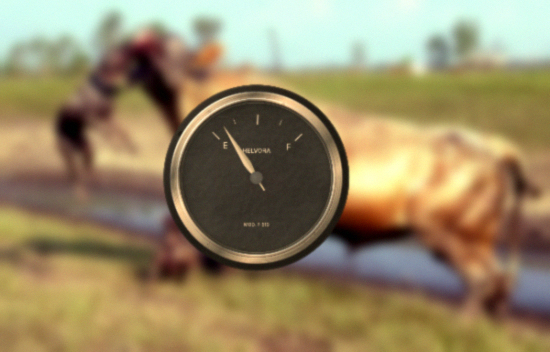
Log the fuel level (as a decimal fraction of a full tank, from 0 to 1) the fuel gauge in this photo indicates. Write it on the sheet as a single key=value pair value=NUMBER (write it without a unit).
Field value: value=0.125
